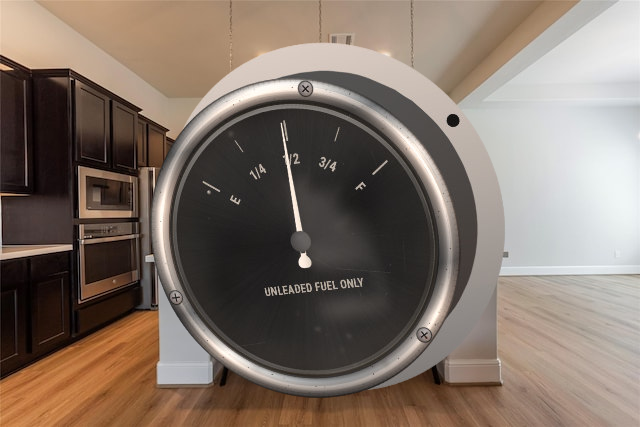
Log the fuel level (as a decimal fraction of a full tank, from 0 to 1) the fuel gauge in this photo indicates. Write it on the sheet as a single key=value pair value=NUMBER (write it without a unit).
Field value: value=0.5
